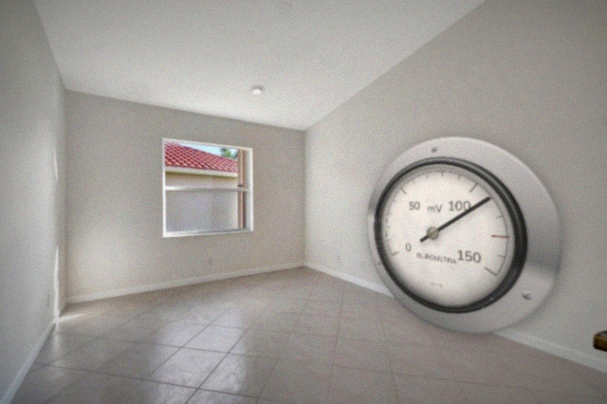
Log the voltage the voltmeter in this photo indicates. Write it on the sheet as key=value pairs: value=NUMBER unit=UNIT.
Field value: value=110 unit=mV
